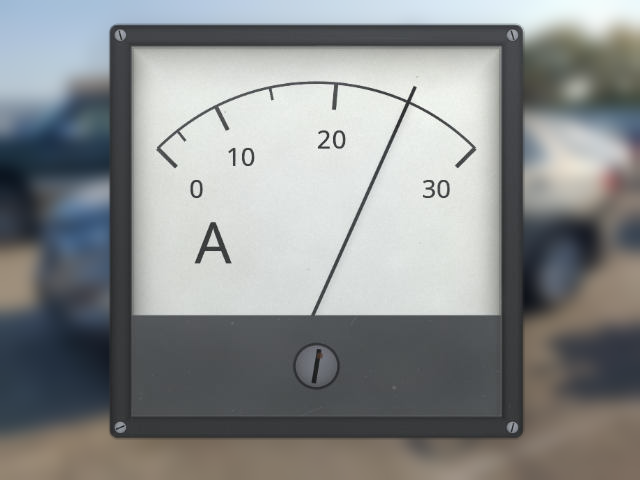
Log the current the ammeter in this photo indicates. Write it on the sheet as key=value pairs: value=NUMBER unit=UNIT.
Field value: value=25 unit=A
